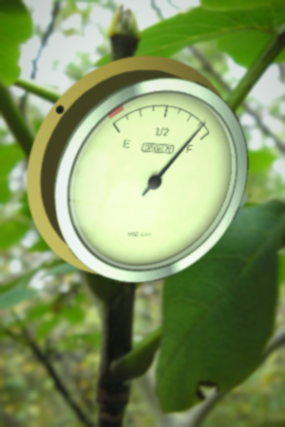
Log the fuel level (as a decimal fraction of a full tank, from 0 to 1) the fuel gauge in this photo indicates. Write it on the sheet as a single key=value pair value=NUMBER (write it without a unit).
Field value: value=0.875
